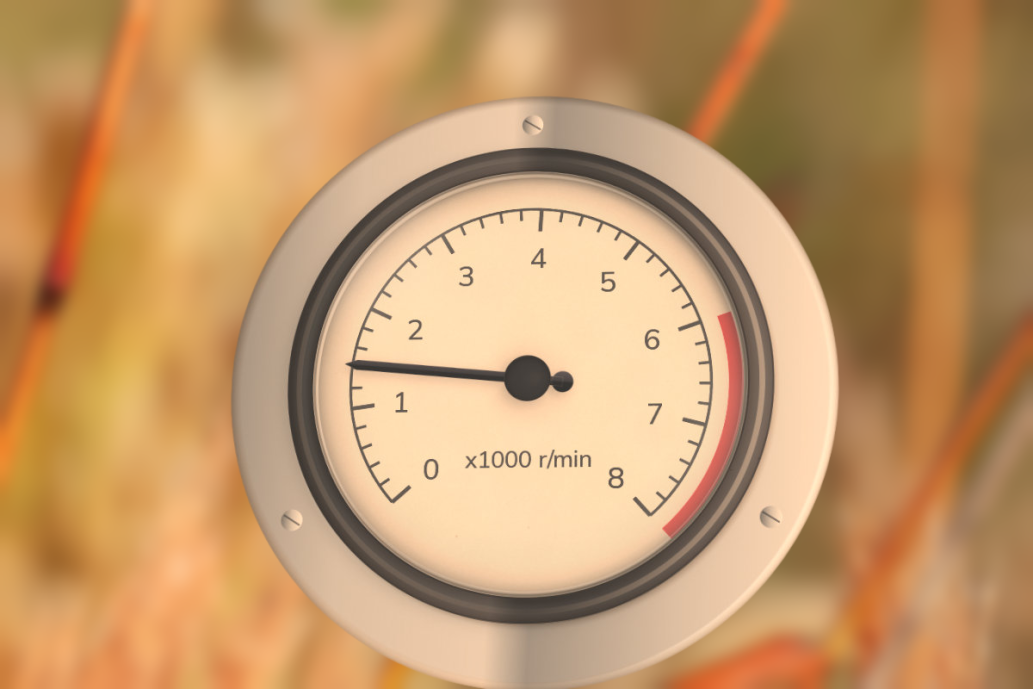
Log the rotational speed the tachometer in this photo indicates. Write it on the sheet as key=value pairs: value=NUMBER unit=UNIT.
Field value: value=1400 unit=rpm
